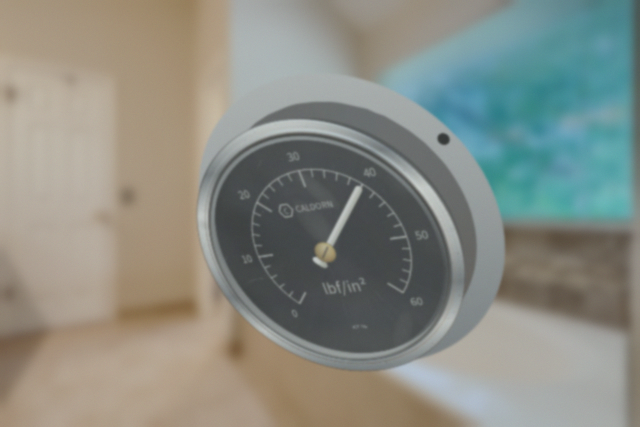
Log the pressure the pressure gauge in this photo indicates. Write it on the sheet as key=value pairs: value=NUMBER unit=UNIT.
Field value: value=40 unit=psi
